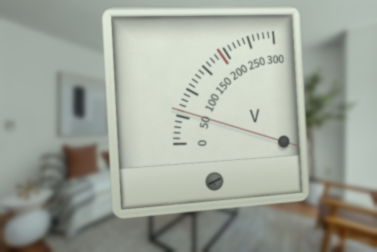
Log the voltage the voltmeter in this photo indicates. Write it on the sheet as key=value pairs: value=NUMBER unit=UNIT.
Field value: value=60 unit=V
